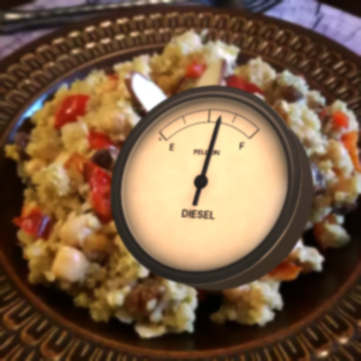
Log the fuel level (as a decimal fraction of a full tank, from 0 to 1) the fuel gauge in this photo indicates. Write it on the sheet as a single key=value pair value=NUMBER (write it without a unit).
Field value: value=0.625
